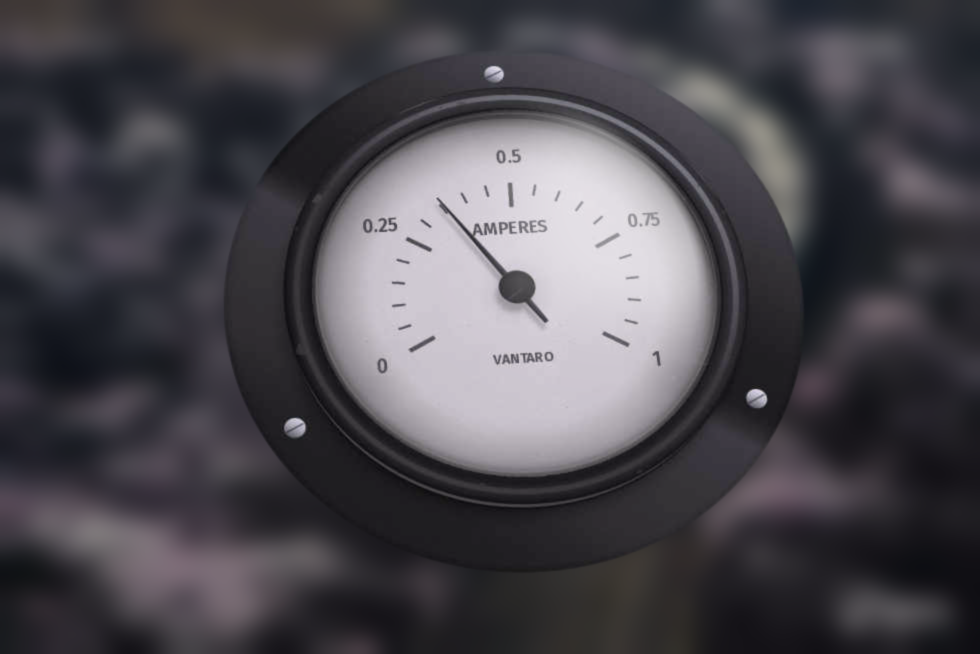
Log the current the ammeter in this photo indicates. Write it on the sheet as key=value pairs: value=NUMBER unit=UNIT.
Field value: value=0.35 unit=A
